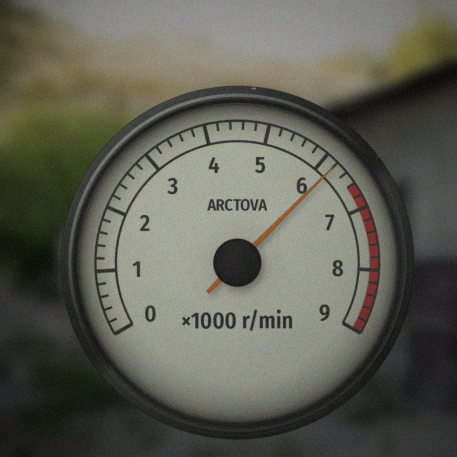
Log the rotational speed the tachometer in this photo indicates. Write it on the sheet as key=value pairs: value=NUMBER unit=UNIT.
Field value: value=6200 unit=rpm
